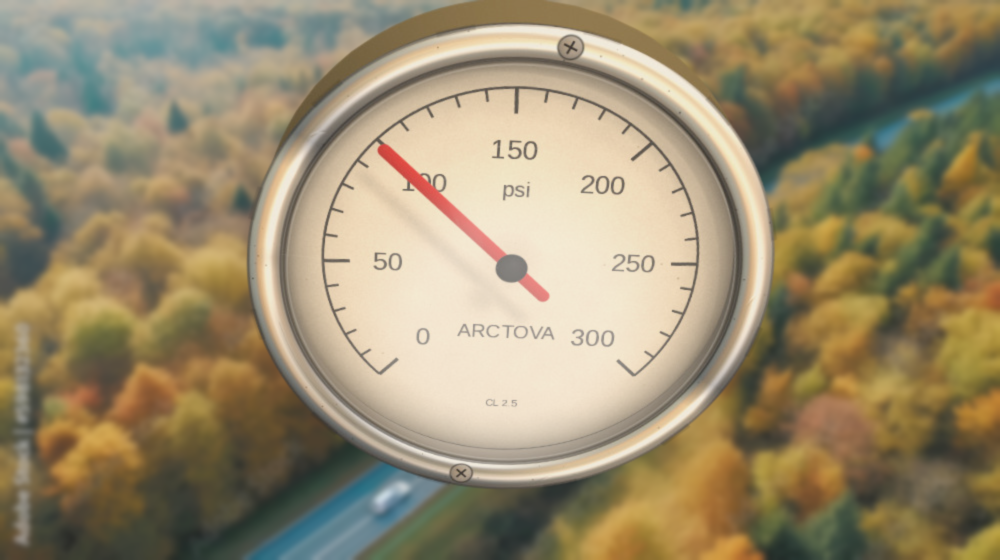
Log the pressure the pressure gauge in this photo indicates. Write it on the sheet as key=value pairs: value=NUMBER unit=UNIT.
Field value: value=100 unit=psi
